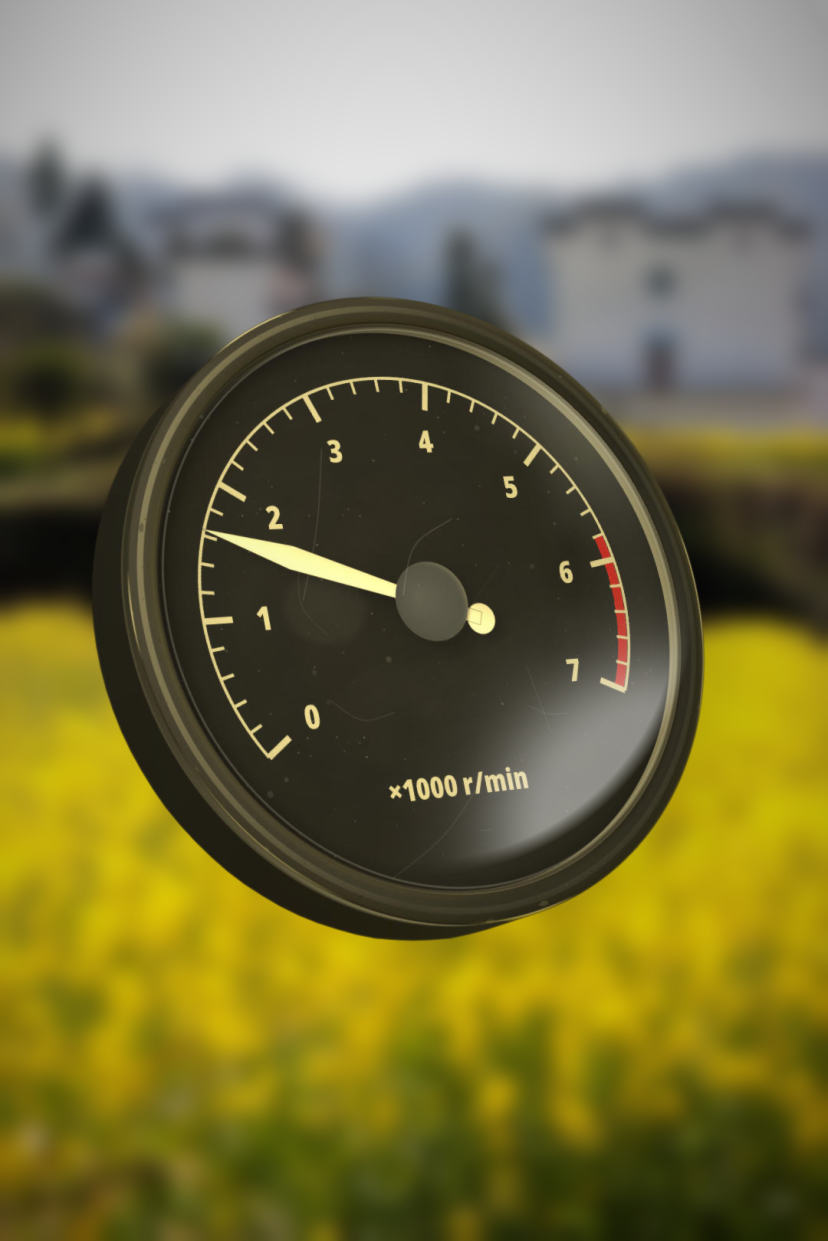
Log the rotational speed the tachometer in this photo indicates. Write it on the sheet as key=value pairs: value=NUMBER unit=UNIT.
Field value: value=1600 unit=rpm
